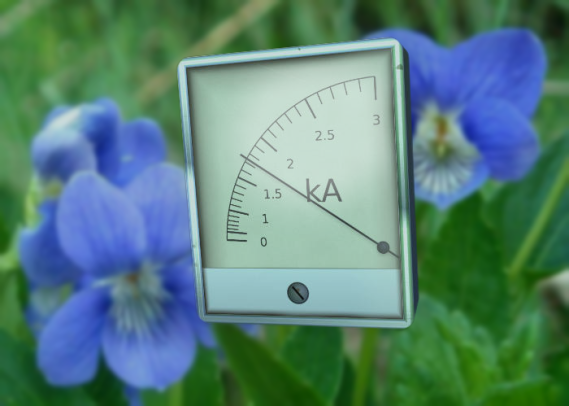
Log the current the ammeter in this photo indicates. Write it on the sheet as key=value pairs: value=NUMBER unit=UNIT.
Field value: value=1.75 unit=kA
